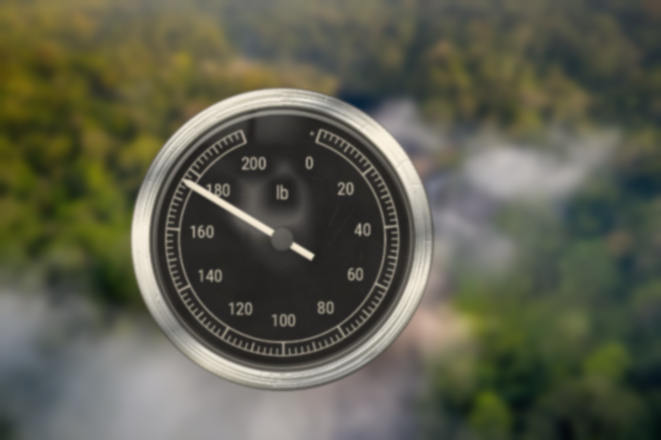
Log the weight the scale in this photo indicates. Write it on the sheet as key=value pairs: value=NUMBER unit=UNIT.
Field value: value=176 unit=lb
